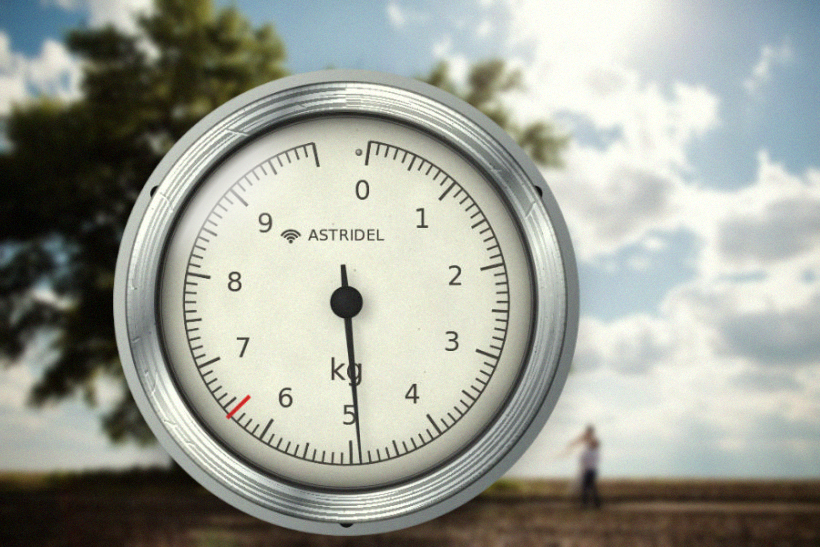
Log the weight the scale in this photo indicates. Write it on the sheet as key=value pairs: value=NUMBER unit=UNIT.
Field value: value=4.9 unit=kg
